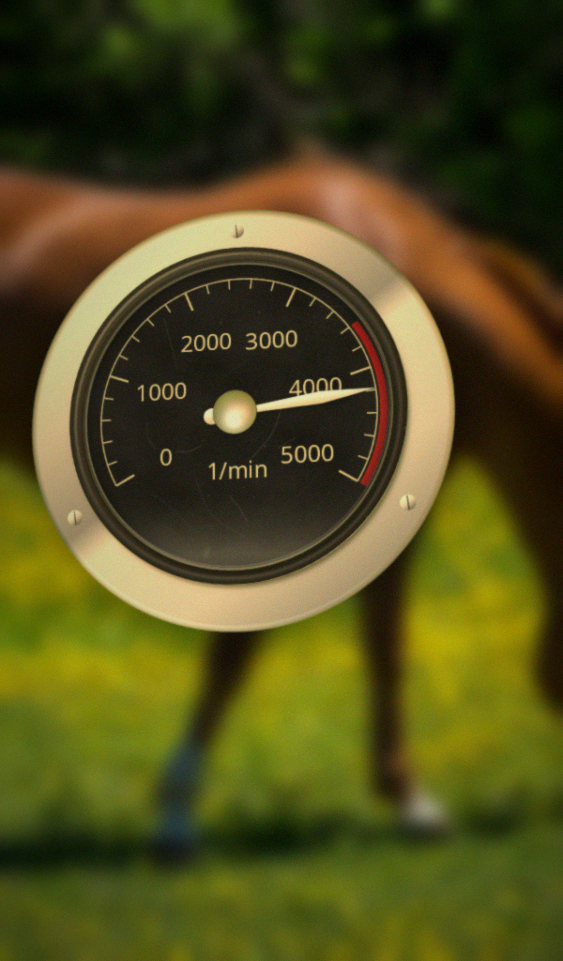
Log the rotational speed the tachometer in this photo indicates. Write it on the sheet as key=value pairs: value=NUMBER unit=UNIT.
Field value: value=4200 unit=rpm
